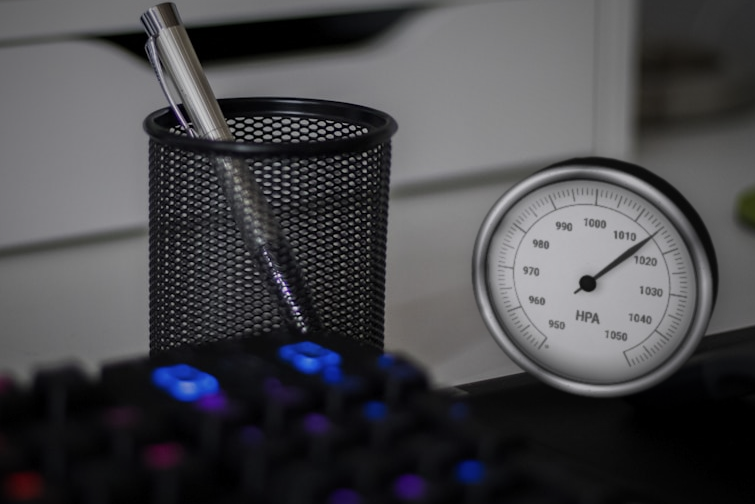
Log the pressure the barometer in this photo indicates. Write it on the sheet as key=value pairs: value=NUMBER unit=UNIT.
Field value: value=1015 unit=hPa
